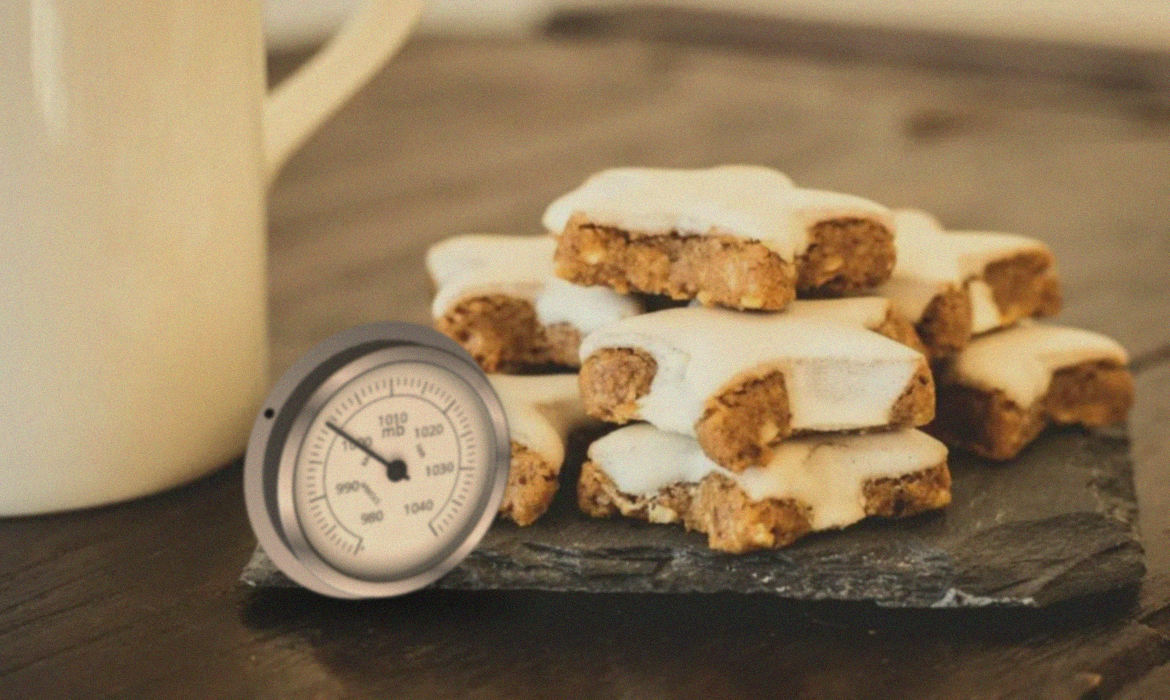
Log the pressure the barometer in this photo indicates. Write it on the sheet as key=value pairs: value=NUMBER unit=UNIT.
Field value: value=1000 unit=mbar
